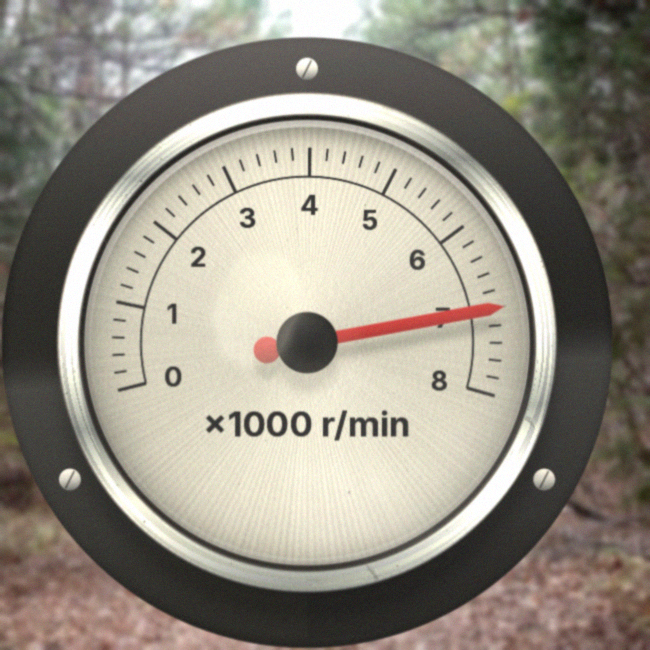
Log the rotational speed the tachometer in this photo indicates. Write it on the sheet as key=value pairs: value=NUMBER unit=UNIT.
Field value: value=7000 unit=rpm
